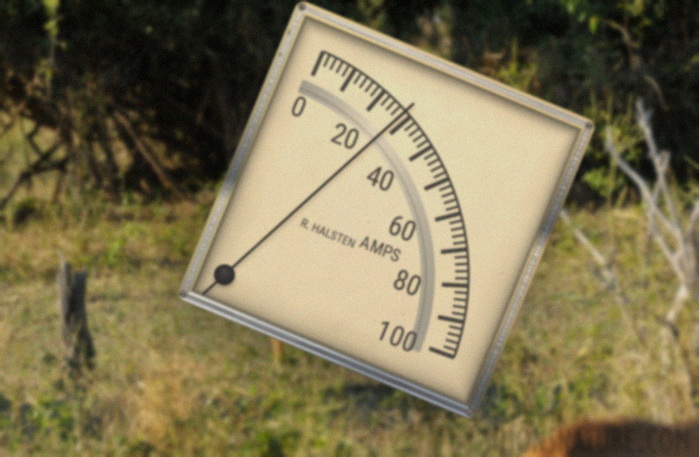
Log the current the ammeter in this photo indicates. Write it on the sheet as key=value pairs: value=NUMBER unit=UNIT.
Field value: value=28 unit=A
